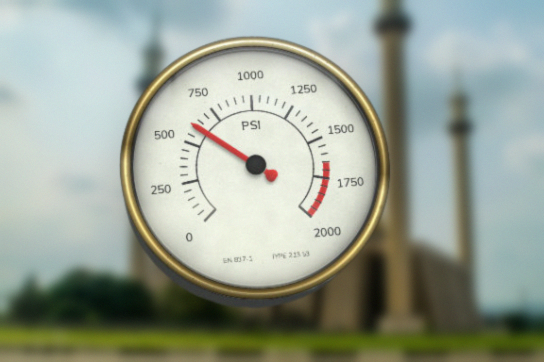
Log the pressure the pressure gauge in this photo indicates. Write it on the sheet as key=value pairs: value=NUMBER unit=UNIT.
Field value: value=600 unit=psi
